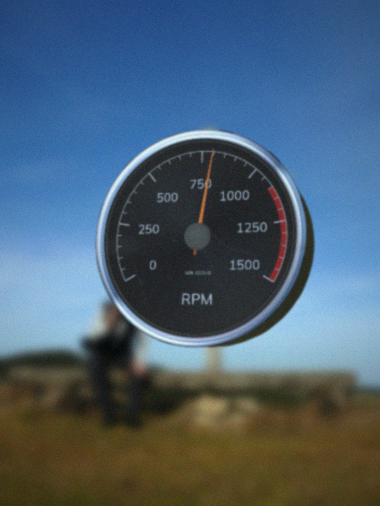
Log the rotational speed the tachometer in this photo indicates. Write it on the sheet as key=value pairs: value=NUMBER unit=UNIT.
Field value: value=800 unit=rpm
